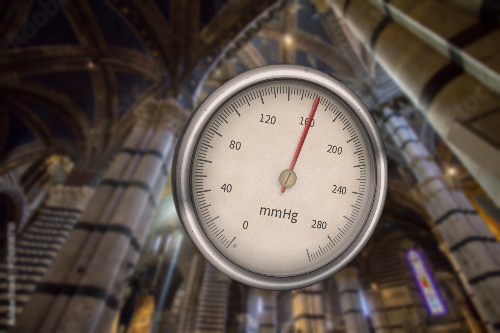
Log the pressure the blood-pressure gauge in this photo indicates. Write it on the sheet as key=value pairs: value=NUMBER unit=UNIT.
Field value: value=160 unit=mmHg
